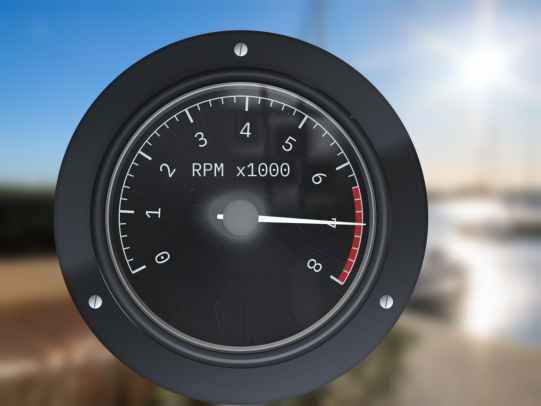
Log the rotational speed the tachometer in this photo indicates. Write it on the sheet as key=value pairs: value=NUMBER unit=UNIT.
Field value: value=7000 unit=rpm
